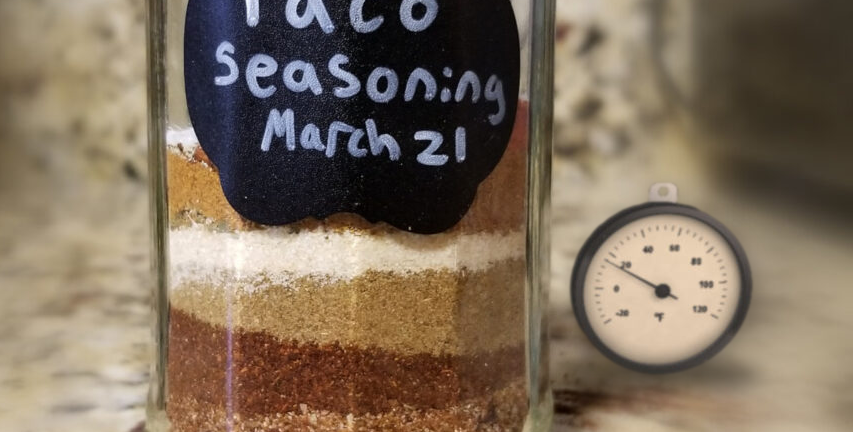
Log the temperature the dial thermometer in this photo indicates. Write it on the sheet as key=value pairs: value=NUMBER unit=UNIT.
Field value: value=16 unit=°F
